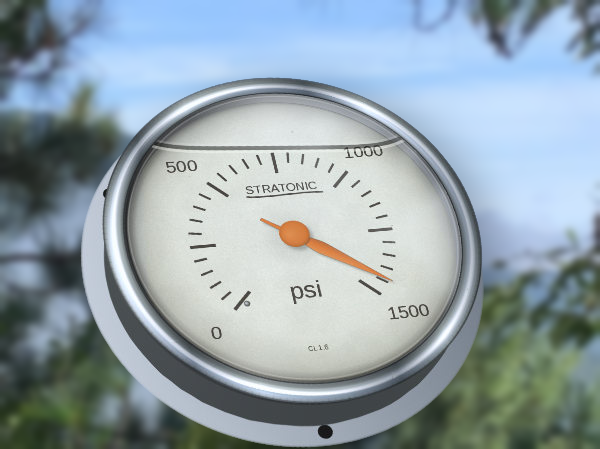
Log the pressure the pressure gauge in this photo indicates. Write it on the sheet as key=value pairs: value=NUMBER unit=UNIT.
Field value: value=1450 unit=psi
